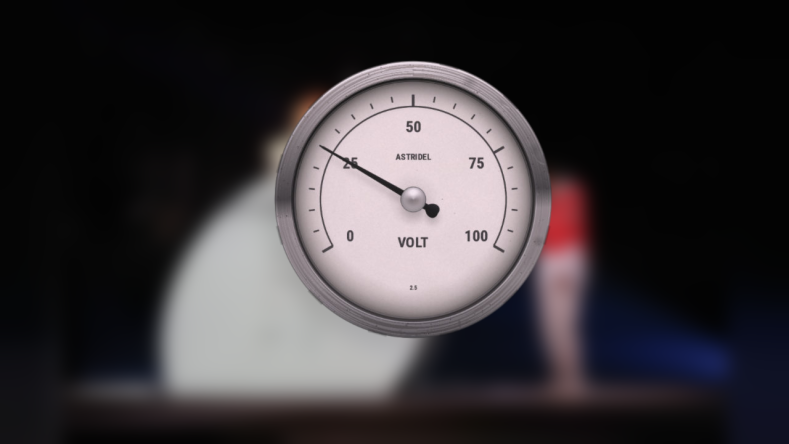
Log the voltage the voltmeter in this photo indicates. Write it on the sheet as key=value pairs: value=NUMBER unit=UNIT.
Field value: value=25 unit=V
